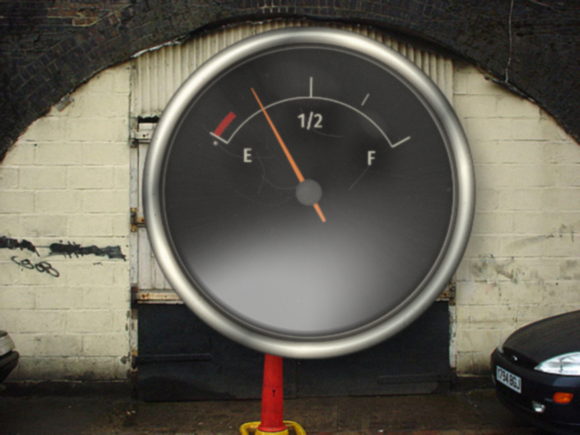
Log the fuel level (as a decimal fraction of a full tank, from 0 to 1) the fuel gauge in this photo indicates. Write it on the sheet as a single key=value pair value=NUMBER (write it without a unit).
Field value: value=0.25
